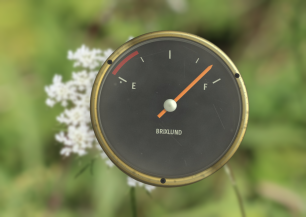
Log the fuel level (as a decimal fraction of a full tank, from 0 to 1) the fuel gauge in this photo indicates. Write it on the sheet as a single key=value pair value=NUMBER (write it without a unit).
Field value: value=0.875
